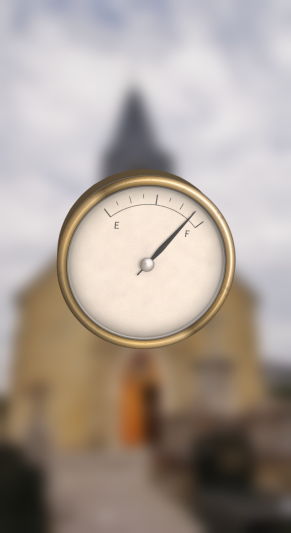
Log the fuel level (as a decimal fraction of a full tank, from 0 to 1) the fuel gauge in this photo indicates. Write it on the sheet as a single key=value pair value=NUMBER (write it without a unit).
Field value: value=0.875
